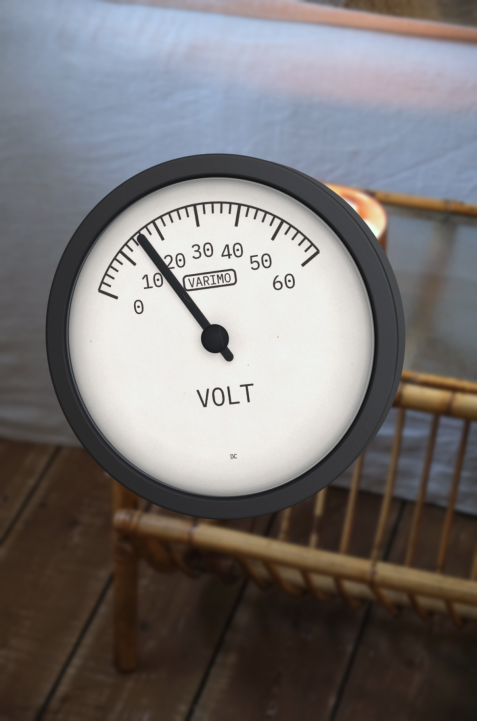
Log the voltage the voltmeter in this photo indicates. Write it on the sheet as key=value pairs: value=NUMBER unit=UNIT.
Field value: value=16 unit=V
